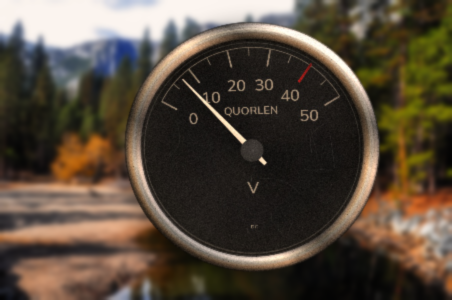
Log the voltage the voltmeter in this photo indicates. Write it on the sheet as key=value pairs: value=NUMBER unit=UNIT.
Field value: value=7.5 unit=V
